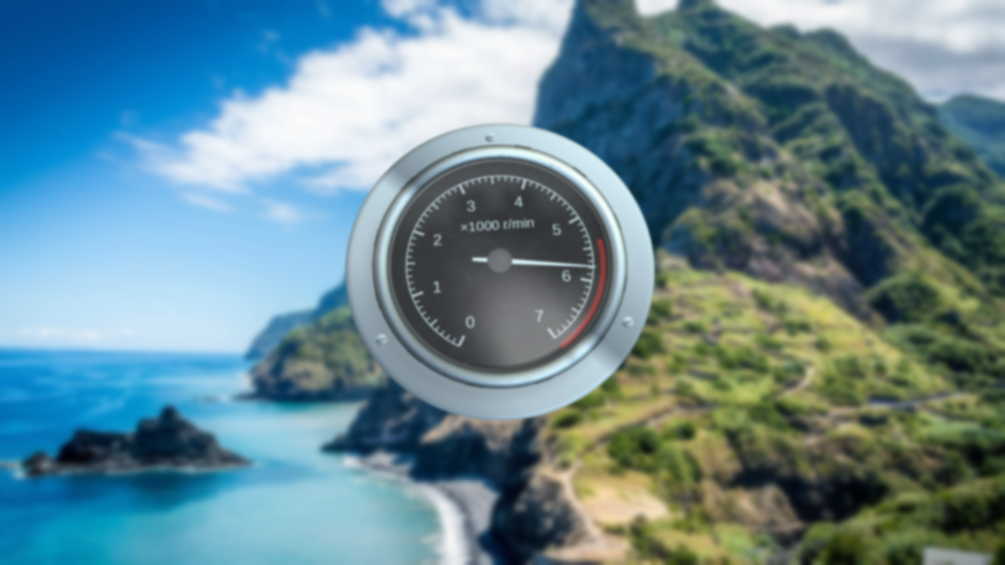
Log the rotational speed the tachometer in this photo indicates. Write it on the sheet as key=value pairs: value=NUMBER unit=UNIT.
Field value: value=5800 unit=rpm
